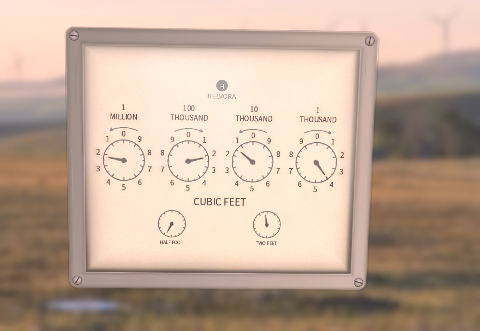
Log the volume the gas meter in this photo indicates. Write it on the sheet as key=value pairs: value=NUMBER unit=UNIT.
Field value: value=221400 unit=ft³
